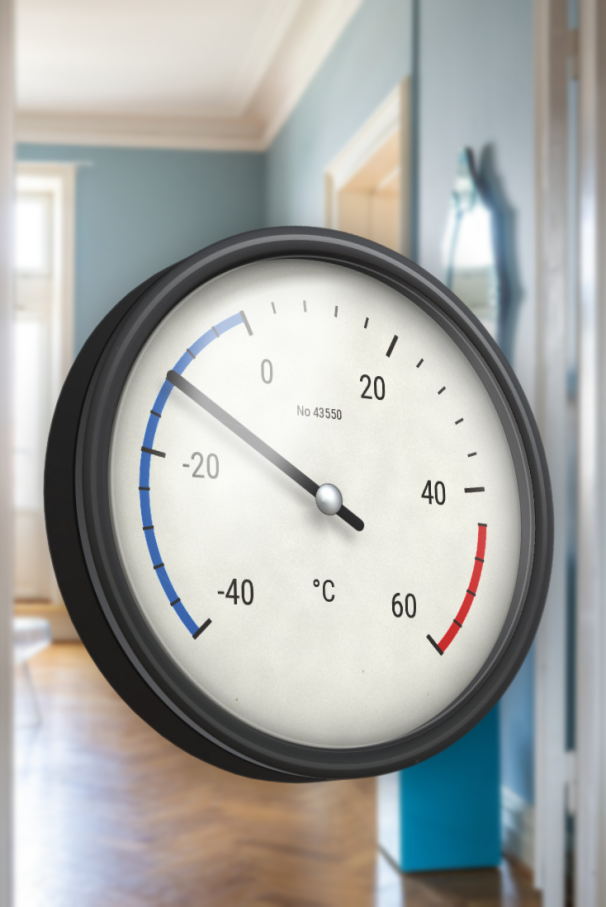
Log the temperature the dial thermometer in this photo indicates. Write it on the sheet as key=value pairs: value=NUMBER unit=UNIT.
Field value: value=-12 unit=°C
